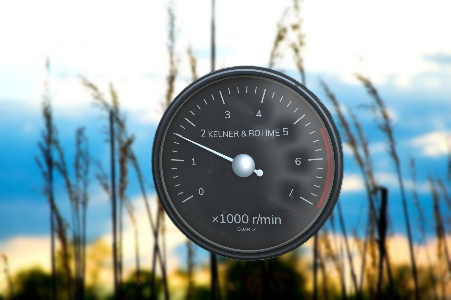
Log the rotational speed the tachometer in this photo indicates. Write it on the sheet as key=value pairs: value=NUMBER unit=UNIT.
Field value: value=1600 unit=rpm
